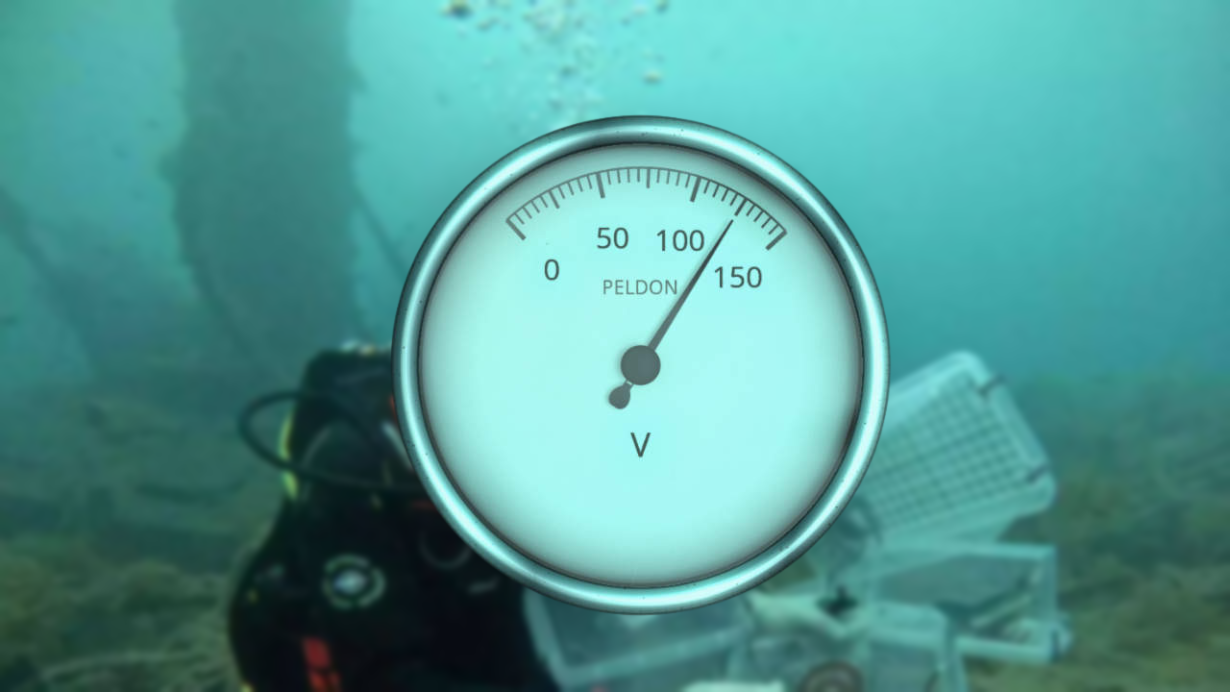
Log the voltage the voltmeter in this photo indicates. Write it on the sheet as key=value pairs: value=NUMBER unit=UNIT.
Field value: value=125 unit=V
